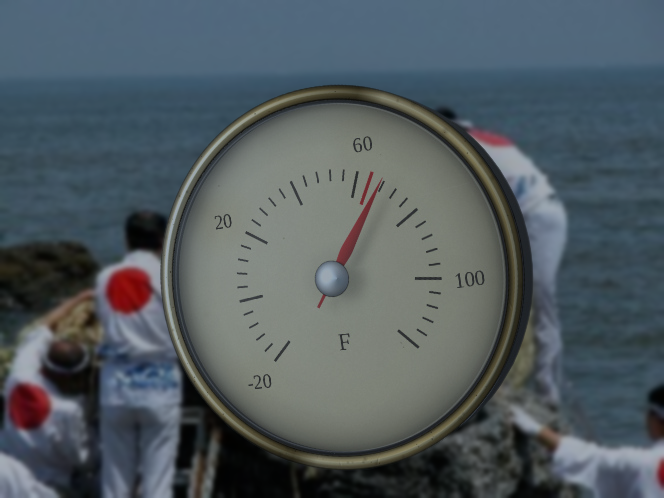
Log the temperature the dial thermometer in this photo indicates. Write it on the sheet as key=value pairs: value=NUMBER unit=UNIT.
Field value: value=68 unit=°F
